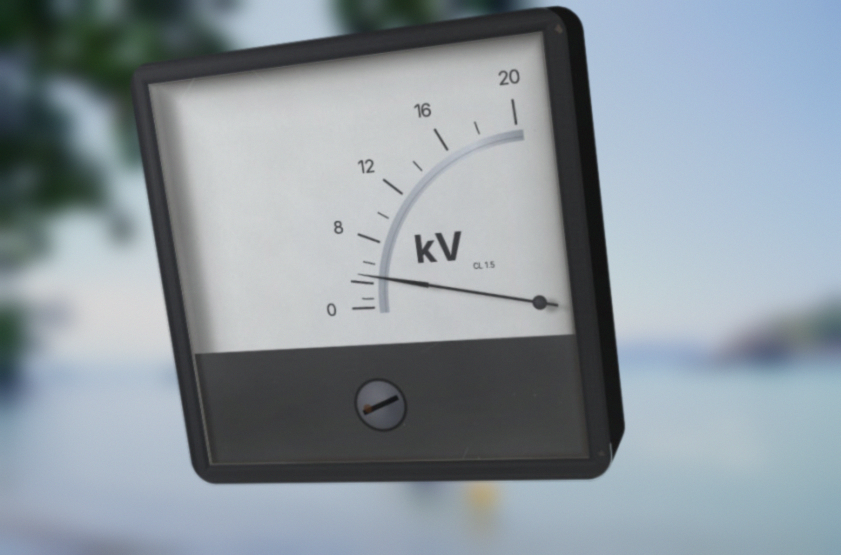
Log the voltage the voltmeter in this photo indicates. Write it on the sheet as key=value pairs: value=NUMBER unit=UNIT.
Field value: value=5 unit=kV
